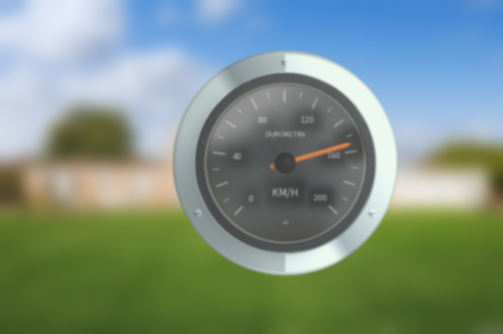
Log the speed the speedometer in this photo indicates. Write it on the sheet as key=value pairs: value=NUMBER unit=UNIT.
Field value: value=155 unit=km/h
